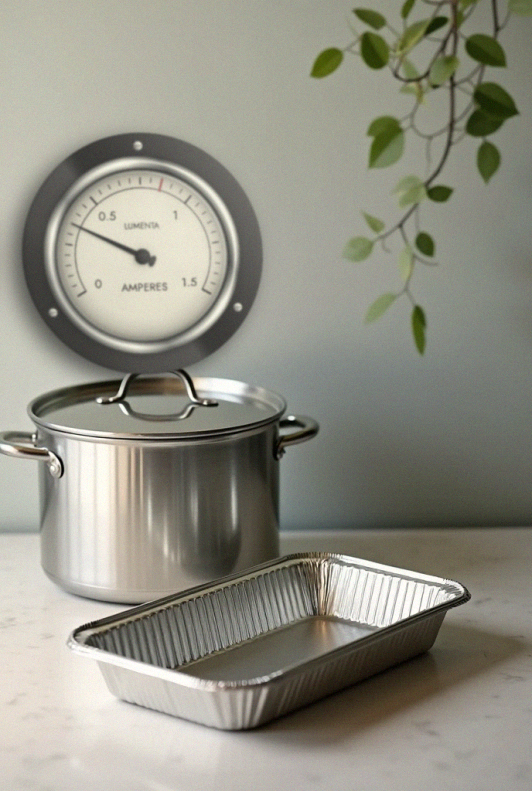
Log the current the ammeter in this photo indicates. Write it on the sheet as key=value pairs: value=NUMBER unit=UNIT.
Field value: value=0.35 unit=A
